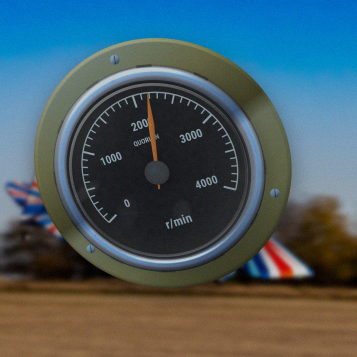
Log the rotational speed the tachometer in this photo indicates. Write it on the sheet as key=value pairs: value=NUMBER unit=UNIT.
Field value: value=2200 unit=rpm
